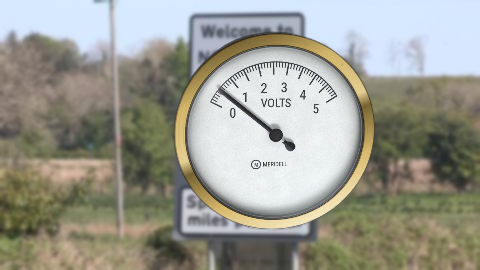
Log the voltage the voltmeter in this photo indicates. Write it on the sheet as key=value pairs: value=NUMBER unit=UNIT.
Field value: value=0.5 unit=V
